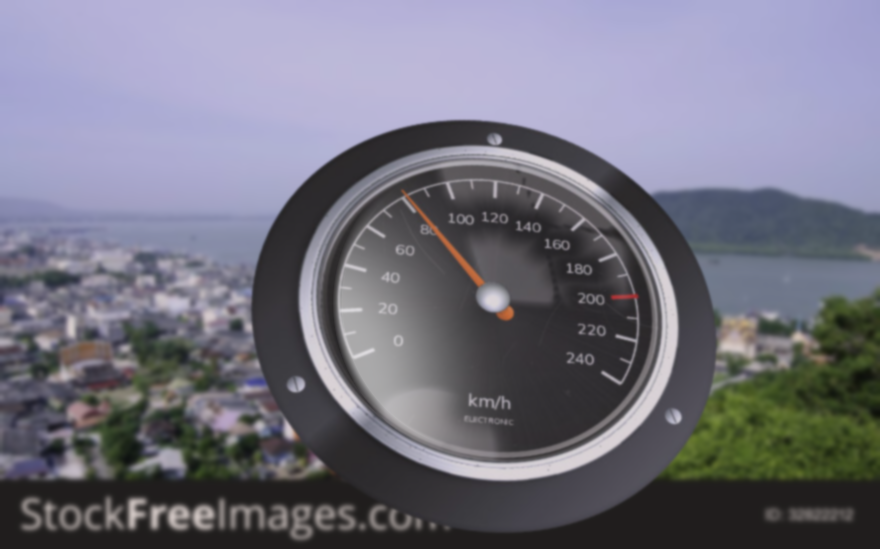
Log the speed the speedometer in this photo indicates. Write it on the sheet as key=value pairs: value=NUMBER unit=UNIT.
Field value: value=80 unit=km/h
